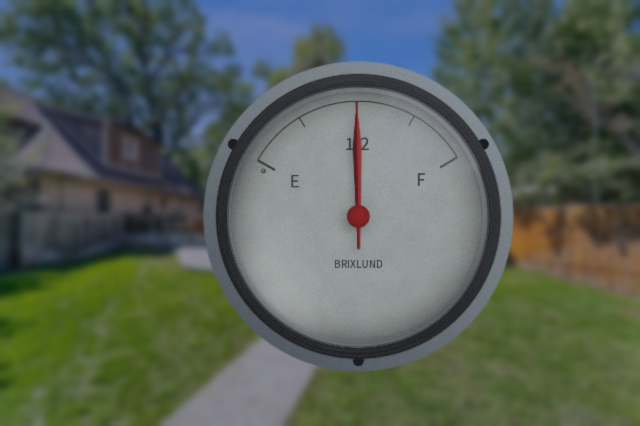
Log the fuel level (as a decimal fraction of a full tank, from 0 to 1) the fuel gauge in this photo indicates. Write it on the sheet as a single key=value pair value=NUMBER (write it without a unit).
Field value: value=0.5
